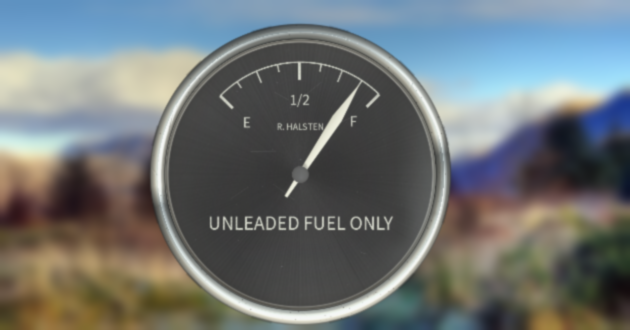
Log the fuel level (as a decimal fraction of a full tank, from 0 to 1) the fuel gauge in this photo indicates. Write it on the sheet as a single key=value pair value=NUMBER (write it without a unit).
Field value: value=0.875
